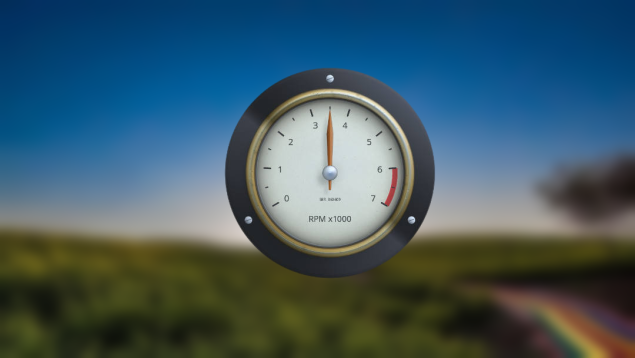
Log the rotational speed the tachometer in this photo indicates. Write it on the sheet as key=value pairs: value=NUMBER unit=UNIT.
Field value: value=3500 unit=rpm
